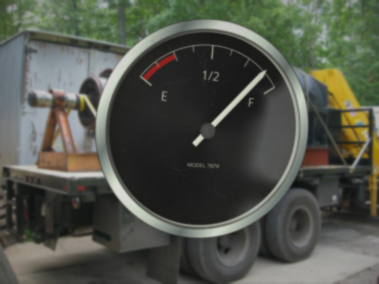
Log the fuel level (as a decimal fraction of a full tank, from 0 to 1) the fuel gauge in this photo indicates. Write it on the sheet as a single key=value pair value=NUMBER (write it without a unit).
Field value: value=0.875
